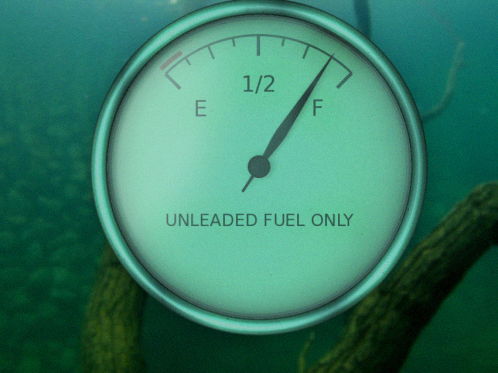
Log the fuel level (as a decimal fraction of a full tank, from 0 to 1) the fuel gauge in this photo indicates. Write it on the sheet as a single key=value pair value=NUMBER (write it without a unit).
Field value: value=0.875
